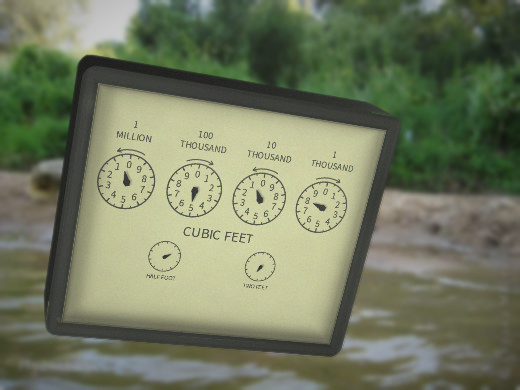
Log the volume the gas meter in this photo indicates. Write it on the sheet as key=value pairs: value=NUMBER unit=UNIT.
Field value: value=50800 unit=ft³
